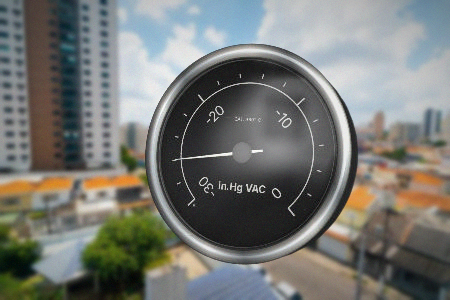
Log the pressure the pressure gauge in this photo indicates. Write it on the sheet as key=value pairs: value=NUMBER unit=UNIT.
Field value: value=-26 unit=inHg
